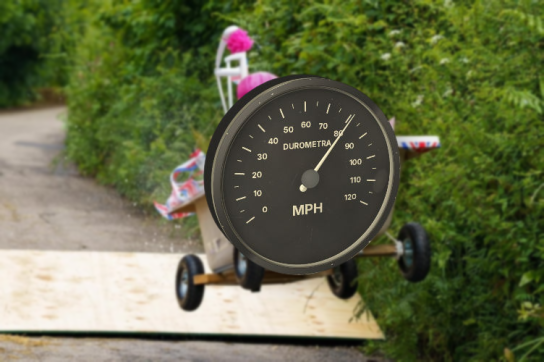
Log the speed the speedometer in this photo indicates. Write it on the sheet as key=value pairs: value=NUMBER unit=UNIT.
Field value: value=80 unit=mph
